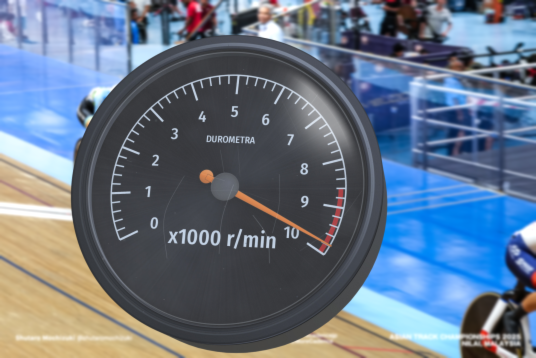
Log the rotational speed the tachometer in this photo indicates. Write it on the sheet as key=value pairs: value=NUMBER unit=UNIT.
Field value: value=9800 unit=rpm
